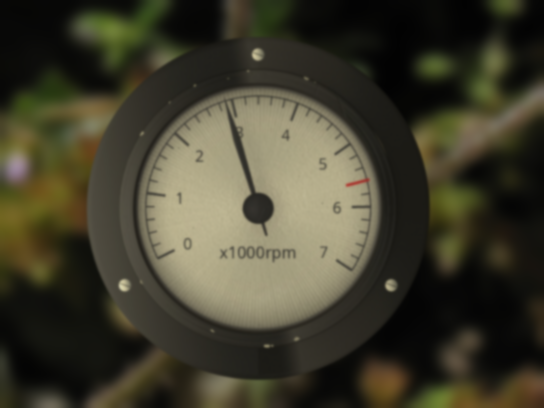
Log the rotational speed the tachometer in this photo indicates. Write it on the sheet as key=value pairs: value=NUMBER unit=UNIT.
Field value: value=2900 unit=rpm
